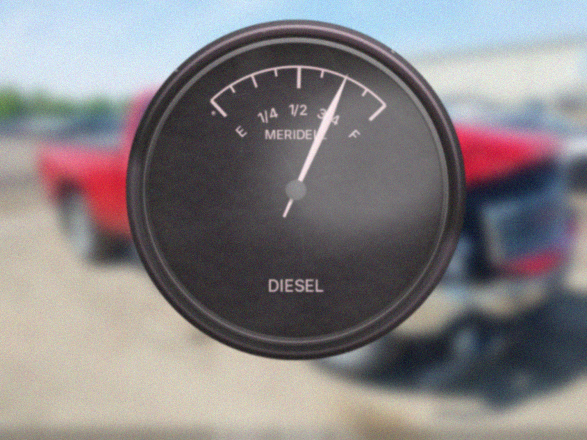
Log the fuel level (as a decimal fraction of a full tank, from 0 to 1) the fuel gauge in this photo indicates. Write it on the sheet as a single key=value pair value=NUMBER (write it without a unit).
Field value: value=0.75
